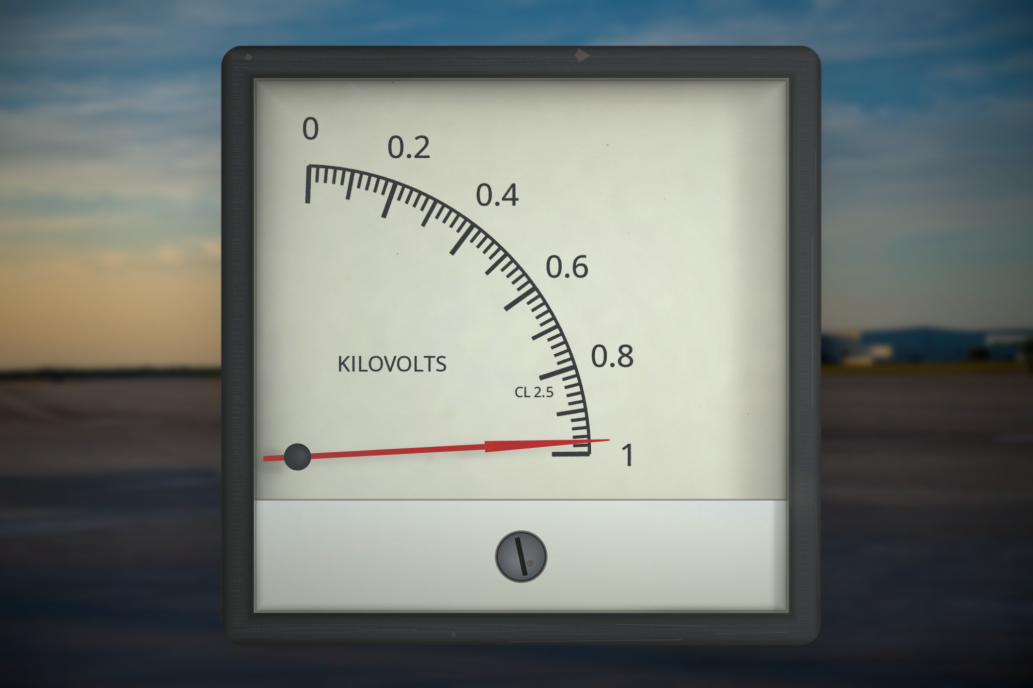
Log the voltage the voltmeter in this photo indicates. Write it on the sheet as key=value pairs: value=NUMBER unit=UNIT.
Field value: value=0.97 unit=kV
